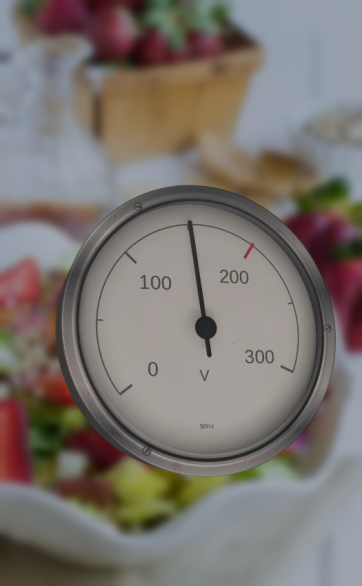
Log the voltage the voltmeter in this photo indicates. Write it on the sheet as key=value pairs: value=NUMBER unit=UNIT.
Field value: value=150 unit=V
